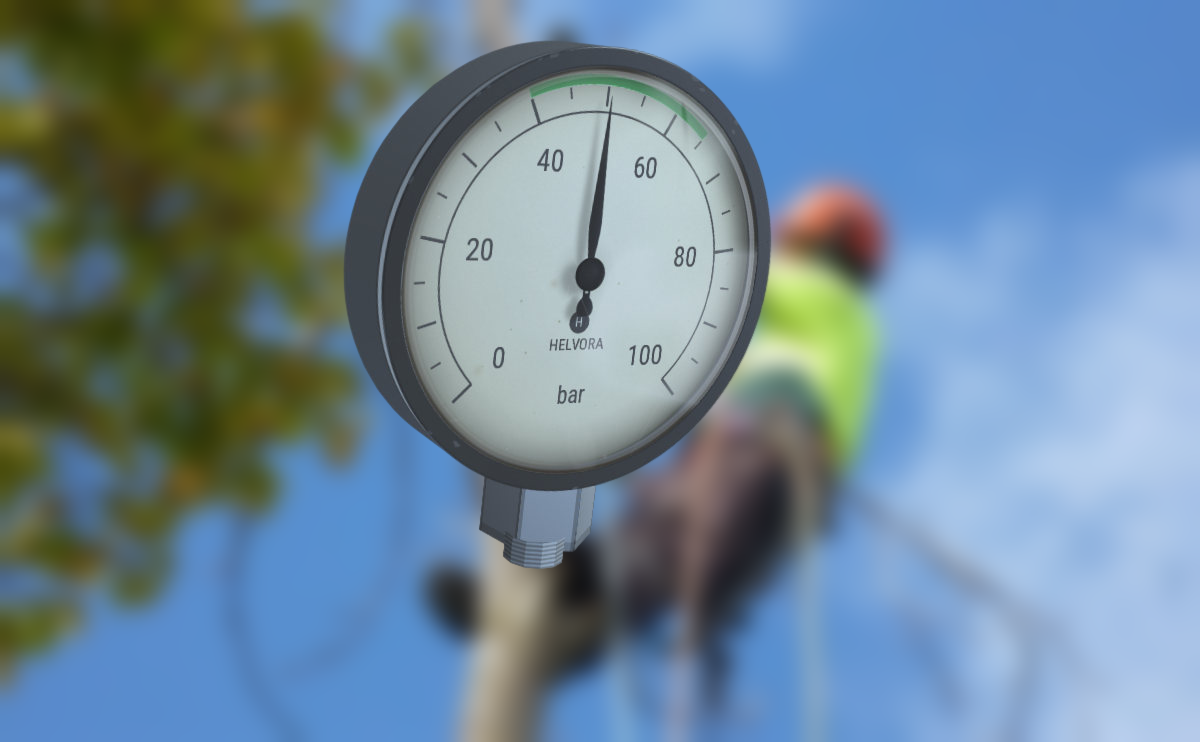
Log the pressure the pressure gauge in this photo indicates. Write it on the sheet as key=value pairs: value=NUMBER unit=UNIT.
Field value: value=50 unit=bar
